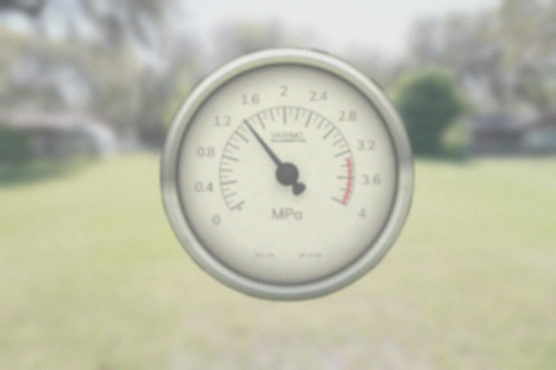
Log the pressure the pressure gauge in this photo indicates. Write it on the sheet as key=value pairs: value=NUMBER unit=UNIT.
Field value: value=1.4 unit=MPa
